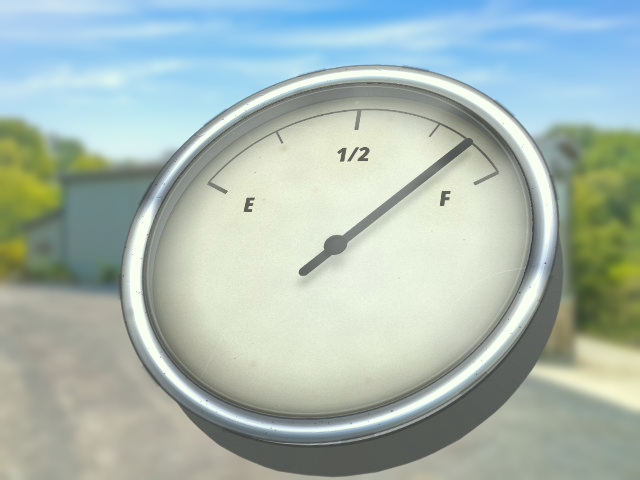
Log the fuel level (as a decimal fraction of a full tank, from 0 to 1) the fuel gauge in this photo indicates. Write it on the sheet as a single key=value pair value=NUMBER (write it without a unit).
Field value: value=0.875
